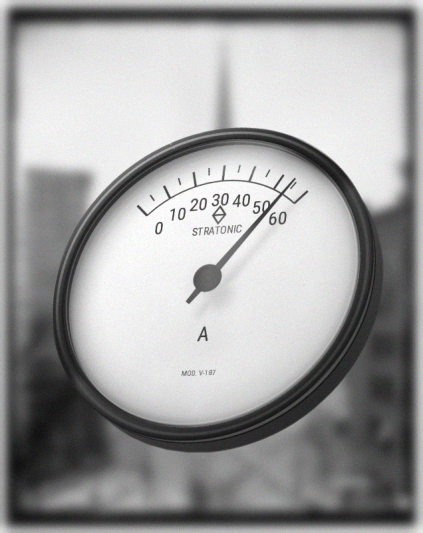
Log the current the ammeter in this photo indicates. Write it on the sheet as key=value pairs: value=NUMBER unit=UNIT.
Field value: value=55 unit=A
